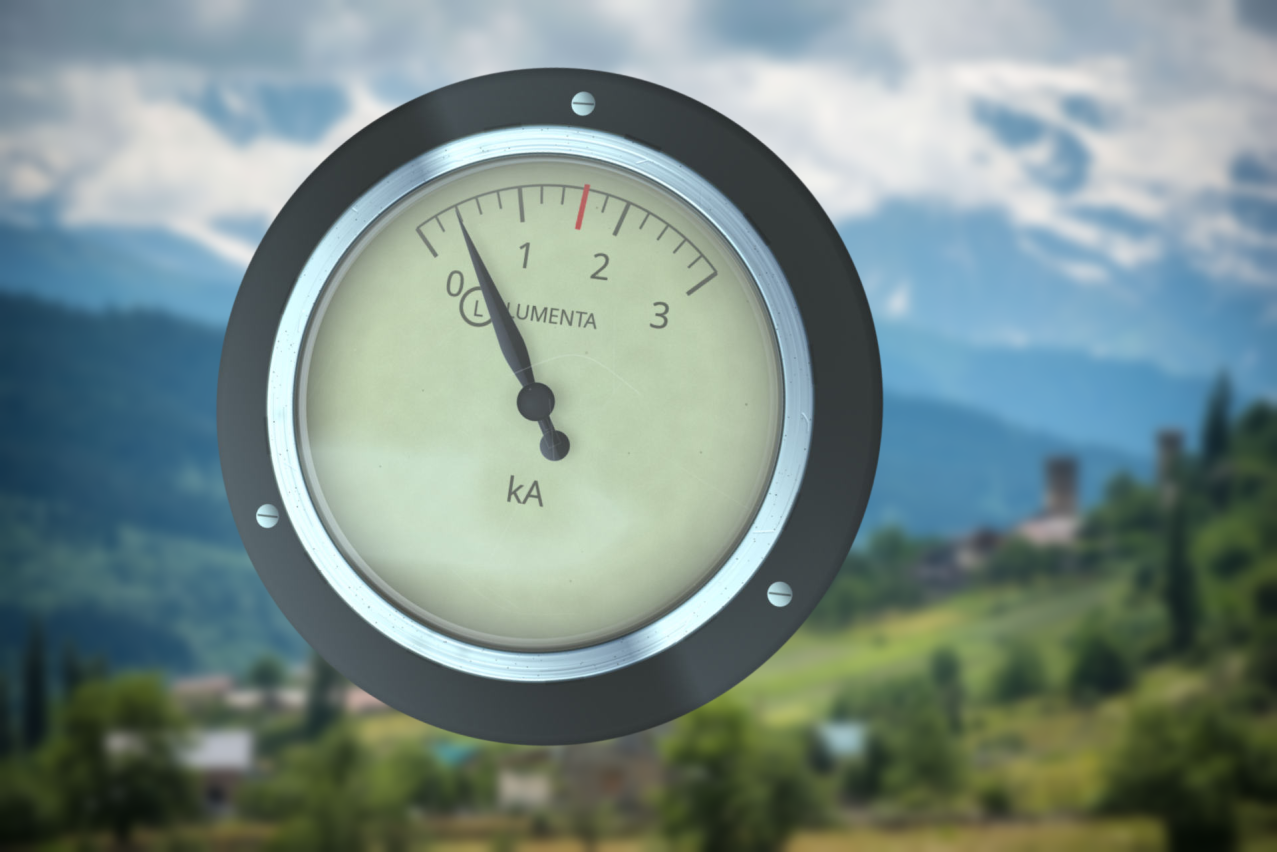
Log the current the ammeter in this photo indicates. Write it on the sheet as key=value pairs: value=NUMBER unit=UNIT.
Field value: value=0.4 unit=kA
